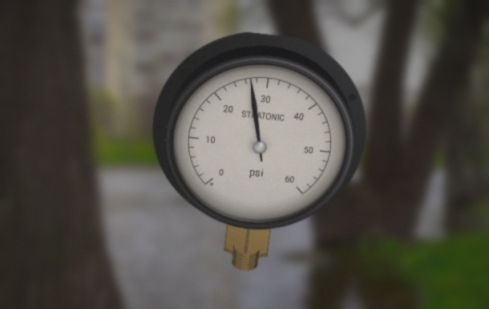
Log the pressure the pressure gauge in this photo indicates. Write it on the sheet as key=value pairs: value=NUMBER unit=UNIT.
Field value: value=27 unit=psi
